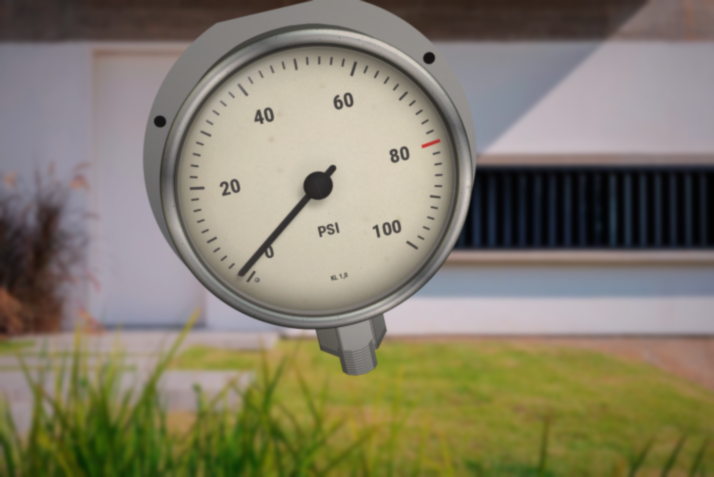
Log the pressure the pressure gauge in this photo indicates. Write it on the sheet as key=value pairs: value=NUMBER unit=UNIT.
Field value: value=2 unit=psi
